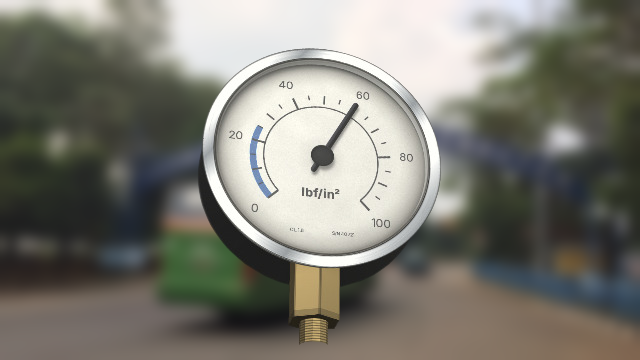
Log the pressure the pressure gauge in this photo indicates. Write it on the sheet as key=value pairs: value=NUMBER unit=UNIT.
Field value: value=60 unit=psi
